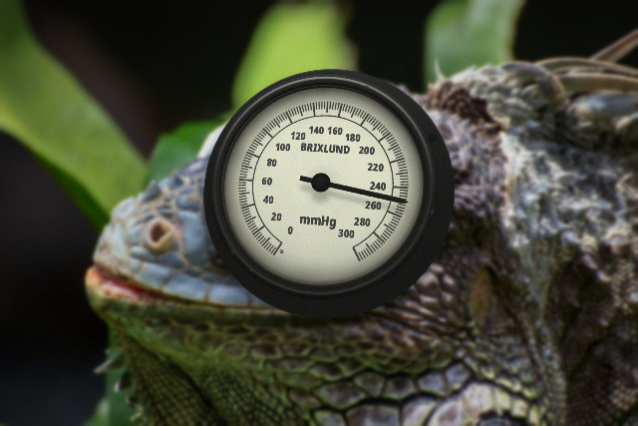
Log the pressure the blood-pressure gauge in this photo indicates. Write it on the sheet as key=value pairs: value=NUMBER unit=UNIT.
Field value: value=250 unit=mmHg
